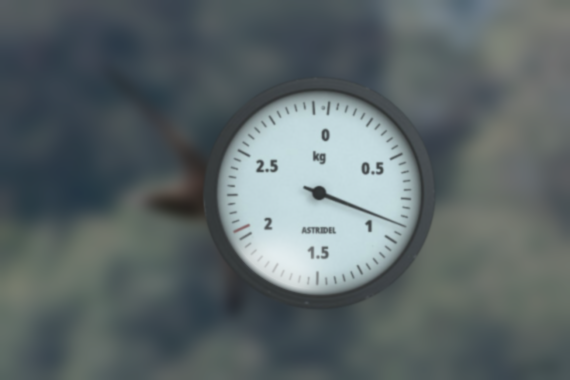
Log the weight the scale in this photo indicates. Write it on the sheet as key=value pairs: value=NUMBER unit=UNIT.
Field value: value=0.9 unit=kg
